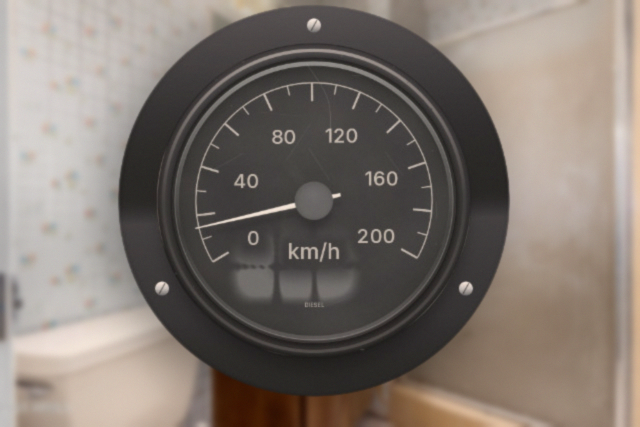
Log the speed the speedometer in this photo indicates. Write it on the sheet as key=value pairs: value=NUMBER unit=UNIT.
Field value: value=15 unit=km/h
